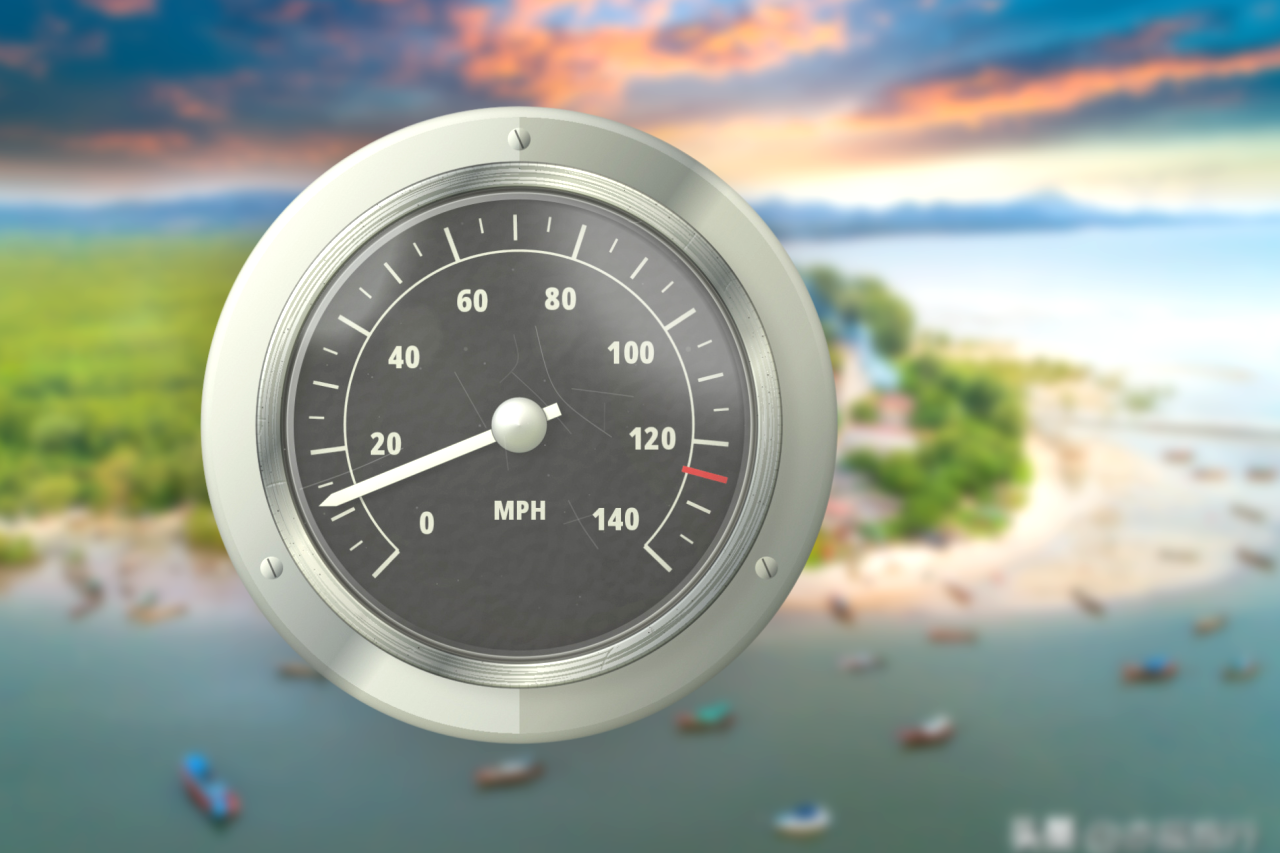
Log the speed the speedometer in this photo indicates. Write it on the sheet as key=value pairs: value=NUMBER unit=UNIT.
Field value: value=12.5 unit=mph
